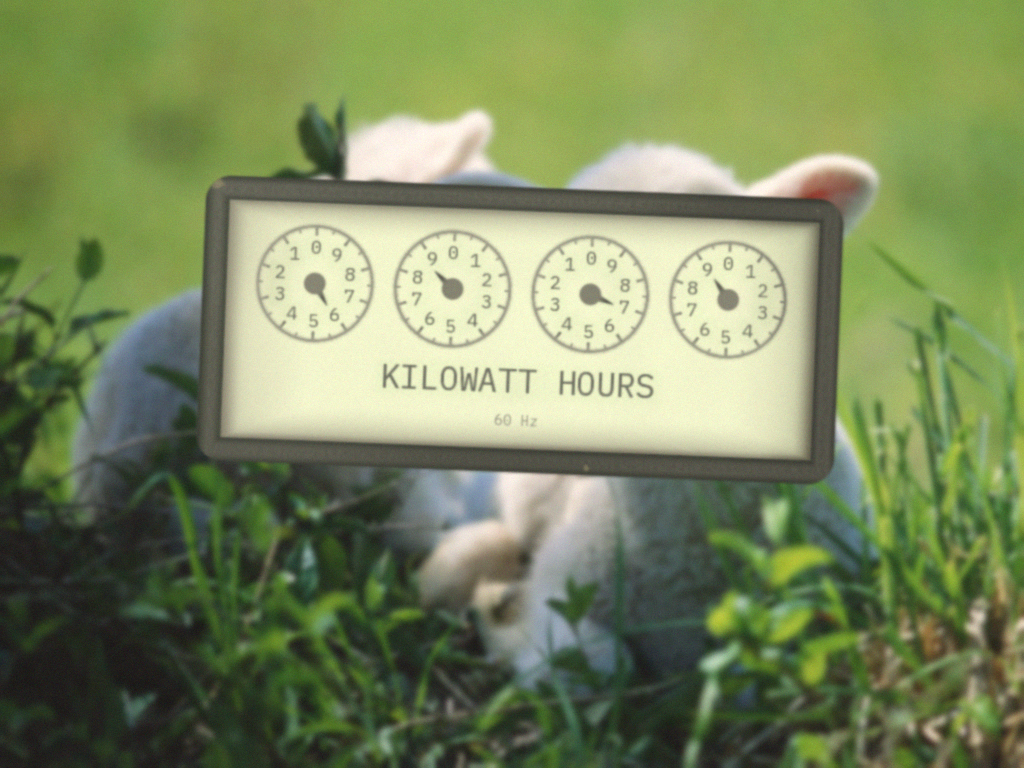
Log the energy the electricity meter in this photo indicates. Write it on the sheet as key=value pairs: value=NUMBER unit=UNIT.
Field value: value=5869 unit=kWh
